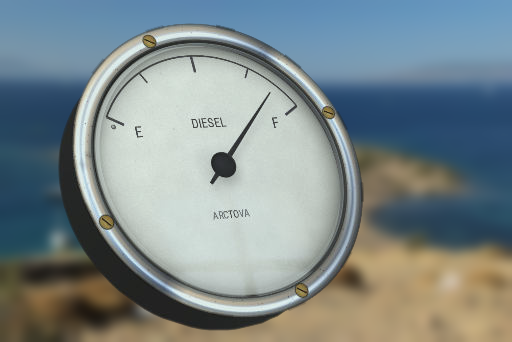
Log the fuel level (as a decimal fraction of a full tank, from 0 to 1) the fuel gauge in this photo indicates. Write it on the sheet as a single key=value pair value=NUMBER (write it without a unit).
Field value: value=0.875
